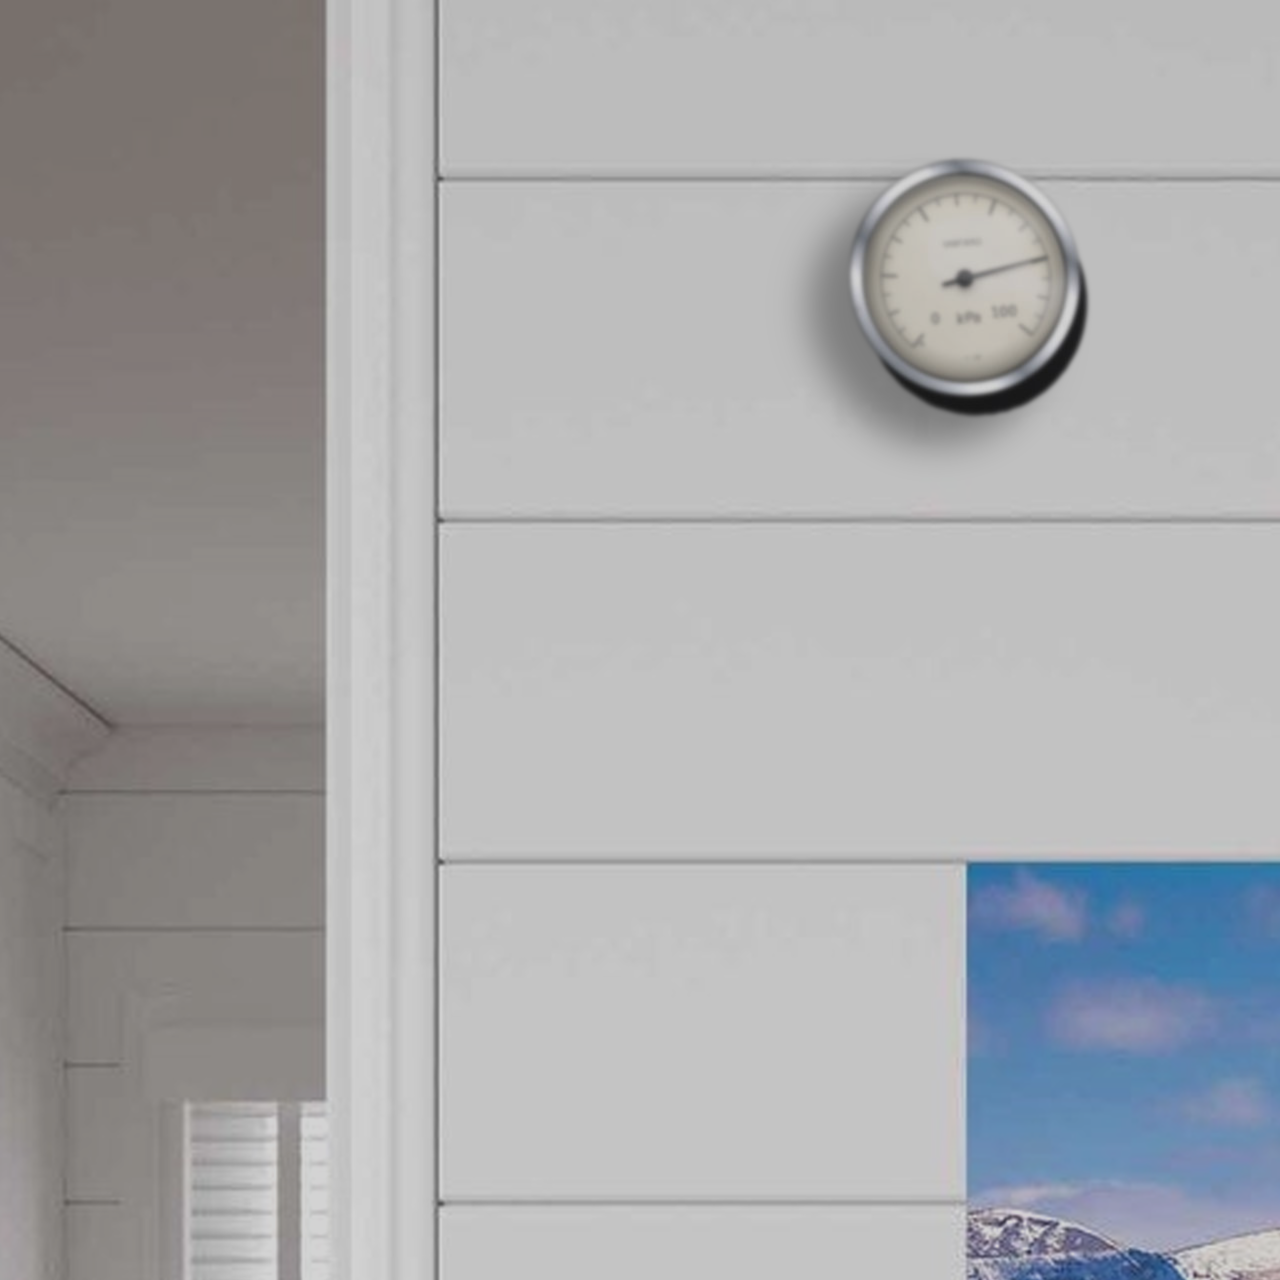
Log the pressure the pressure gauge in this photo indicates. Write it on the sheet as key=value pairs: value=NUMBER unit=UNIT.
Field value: value=80 unit=kPa
